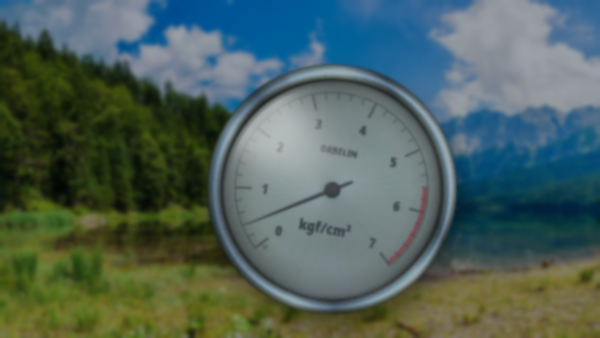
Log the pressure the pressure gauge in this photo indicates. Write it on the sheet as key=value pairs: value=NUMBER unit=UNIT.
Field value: value=0.4 unit=kg/cm²
